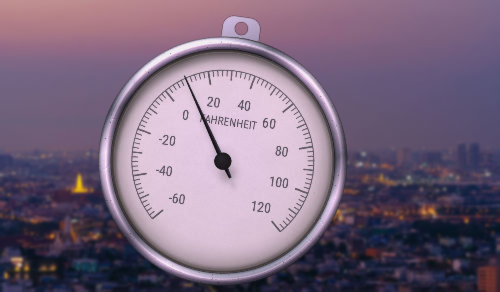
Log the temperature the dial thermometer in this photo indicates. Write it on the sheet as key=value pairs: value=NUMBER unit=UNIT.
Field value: value=10 unit=°F
